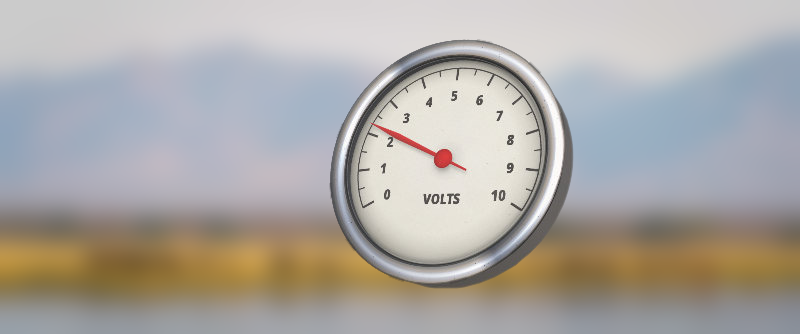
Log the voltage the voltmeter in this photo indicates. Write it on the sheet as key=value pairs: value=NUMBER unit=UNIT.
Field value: value=2.25 unit=V
